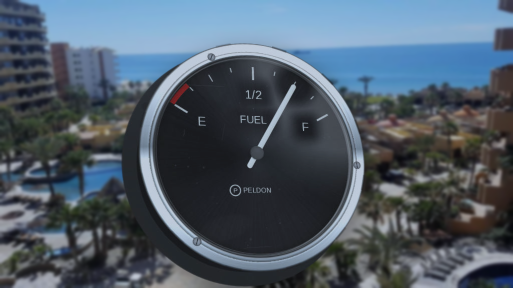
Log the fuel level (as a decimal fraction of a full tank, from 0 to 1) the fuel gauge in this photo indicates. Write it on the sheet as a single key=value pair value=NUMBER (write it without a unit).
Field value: value=0.75
